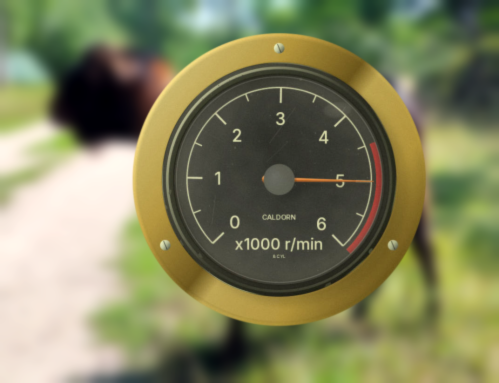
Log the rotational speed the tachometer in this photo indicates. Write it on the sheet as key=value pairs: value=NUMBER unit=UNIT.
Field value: value=5000 unit=rpm
